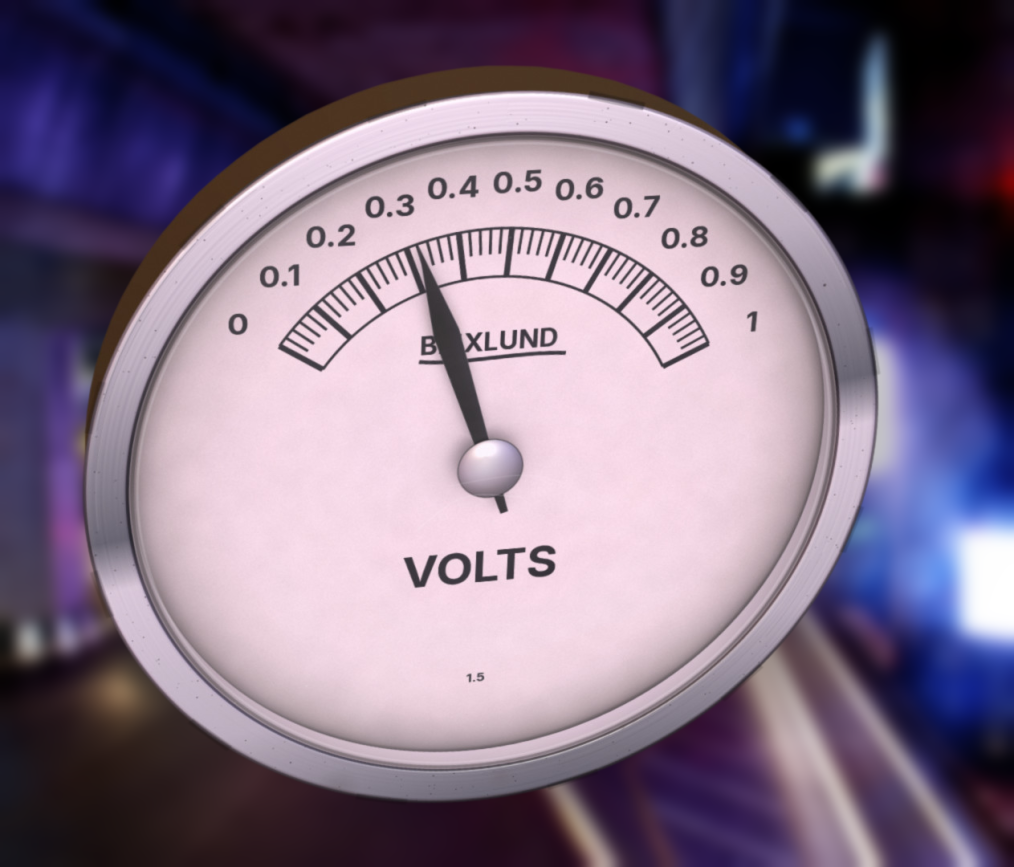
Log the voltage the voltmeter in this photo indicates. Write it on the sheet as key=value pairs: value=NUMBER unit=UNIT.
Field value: value=0.32 unit=V
